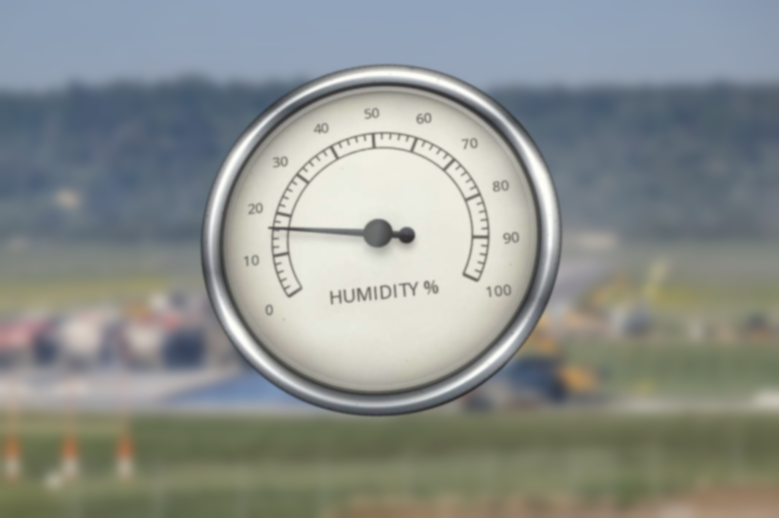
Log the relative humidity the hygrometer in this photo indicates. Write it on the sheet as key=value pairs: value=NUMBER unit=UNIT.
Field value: value=16 unit=%
